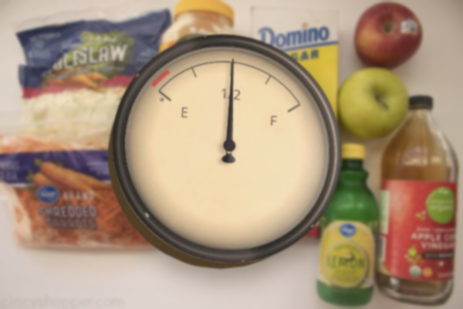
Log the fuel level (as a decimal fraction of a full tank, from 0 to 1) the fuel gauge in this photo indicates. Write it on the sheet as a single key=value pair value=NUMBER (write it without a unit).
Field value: value=0.5
